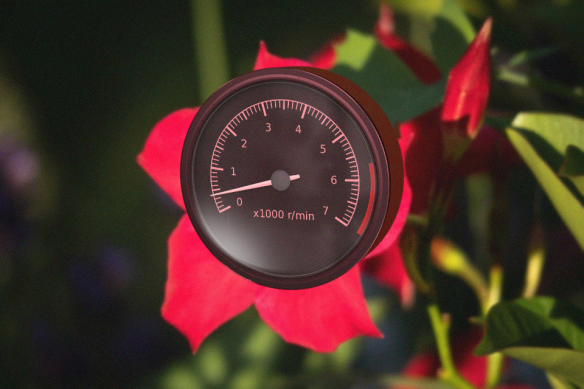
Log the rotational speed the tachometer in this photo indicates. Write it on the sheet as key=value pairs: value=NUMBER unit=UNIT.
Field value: value=400 unit=rpm
